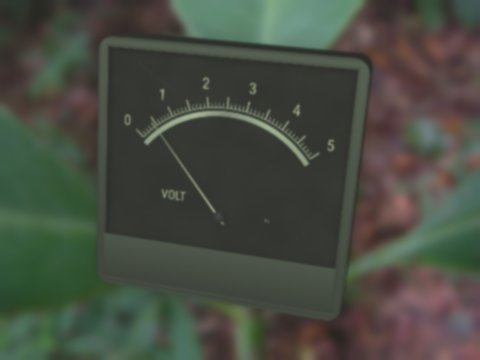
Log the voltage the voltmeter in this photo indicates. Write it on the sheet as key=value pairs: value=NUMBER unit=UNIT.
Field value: value=0.5 unit=V
